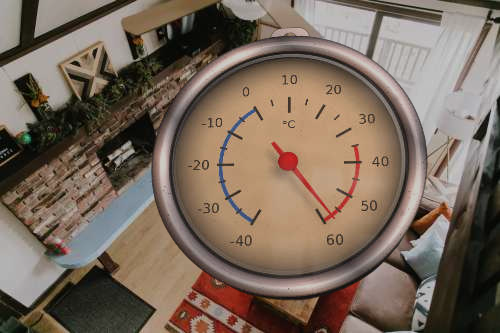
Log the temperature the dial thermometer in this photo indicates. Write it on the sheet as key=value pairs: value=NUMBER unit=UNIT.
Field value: value=57.5 unit=°C
